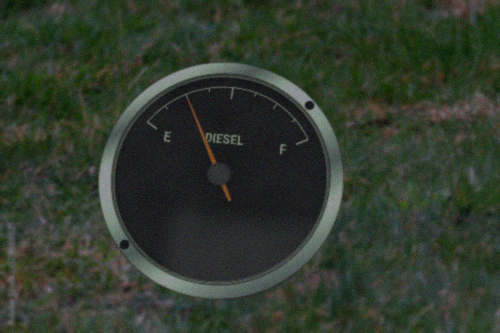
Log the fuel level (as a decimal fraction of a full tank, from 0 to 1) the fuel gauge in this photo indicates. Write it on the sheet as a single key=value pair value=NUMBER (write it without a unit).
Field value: value=0.25
